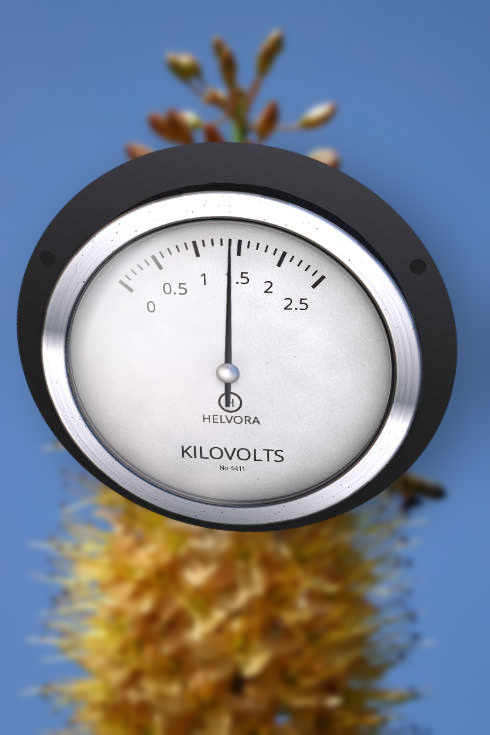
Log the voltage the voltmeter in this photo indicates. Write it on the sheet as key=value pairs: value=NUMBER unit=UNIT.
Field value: value=1.4 unit=kV
